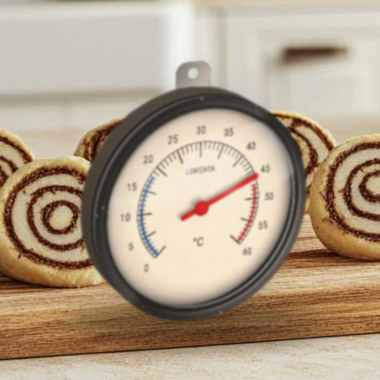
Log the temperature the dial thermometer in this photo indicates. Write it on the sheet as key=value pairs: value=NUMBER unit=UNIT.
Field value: value=45 unit=°C
